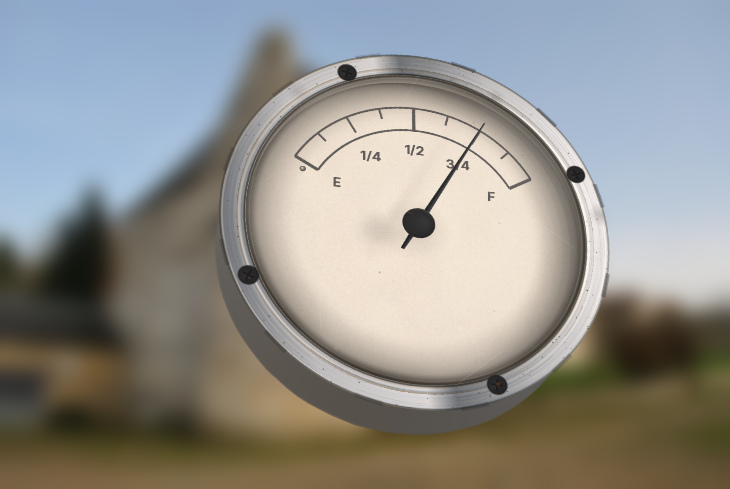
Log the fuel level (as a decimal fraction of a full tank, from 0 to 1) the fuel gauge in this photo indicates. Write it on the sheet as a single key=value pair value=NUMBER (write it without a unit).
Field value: value=0.75
